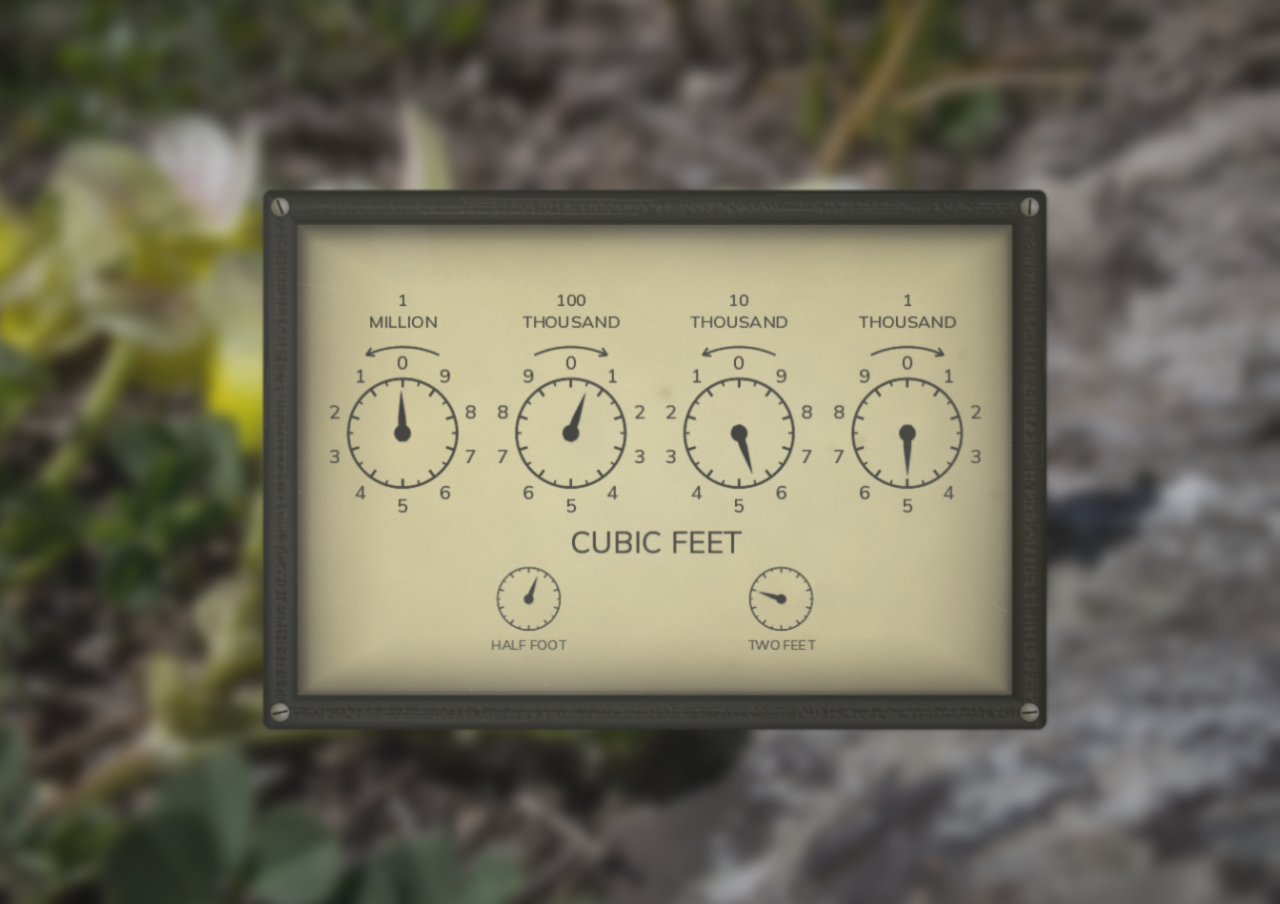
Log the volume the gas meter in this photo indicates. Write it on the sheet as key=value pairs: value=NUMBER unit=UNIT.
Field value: value=5500 unit=ft³
